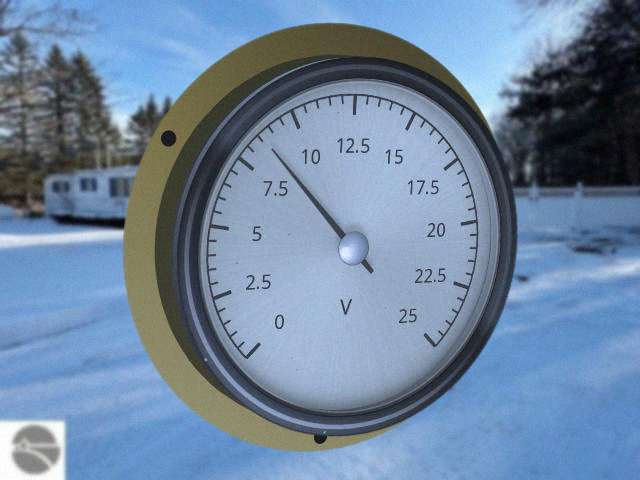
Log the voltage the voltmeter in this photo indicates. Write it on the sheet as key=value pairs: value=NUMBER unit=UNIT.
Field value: value=8.5 unit=V
